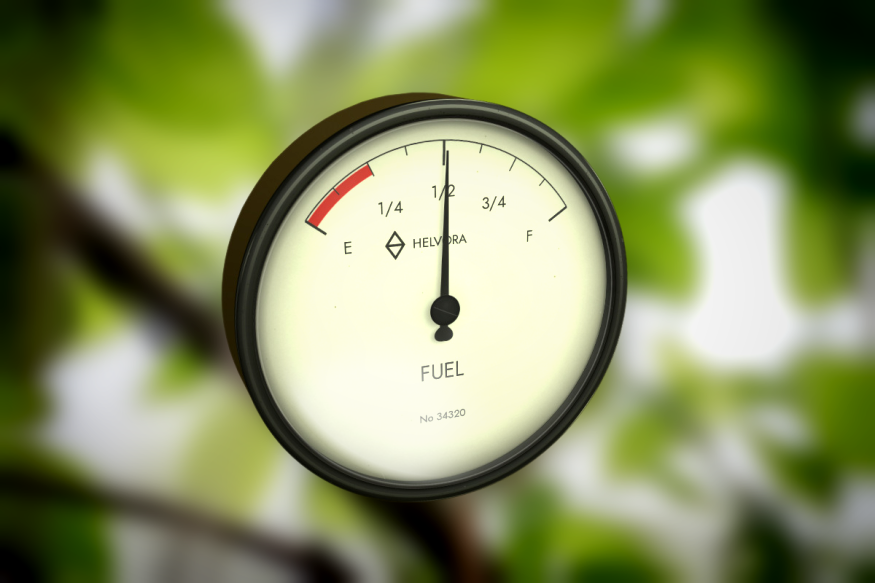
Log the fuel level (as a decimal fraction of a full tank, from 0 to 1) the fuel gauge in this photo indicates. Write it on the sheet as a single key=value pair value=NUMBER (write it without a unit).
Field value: value=0.5
